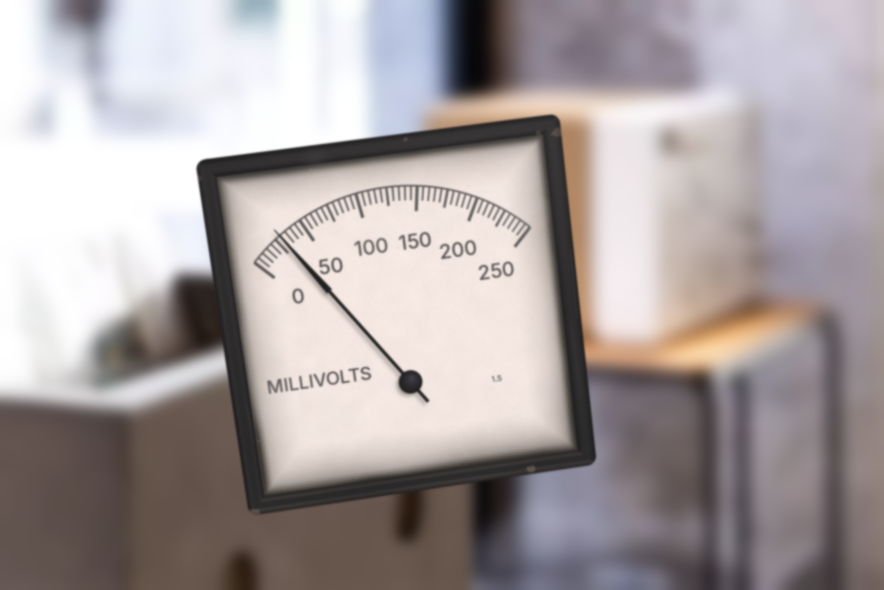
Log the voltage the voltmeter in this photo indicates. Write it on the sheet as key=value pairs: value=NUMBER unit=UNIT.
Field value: value=30 unit=mV
